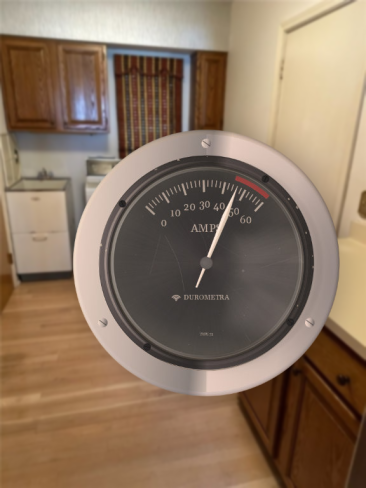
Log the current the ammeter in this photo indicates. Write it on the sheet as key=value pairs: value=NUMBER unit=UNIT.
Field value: value=46 unit=A
